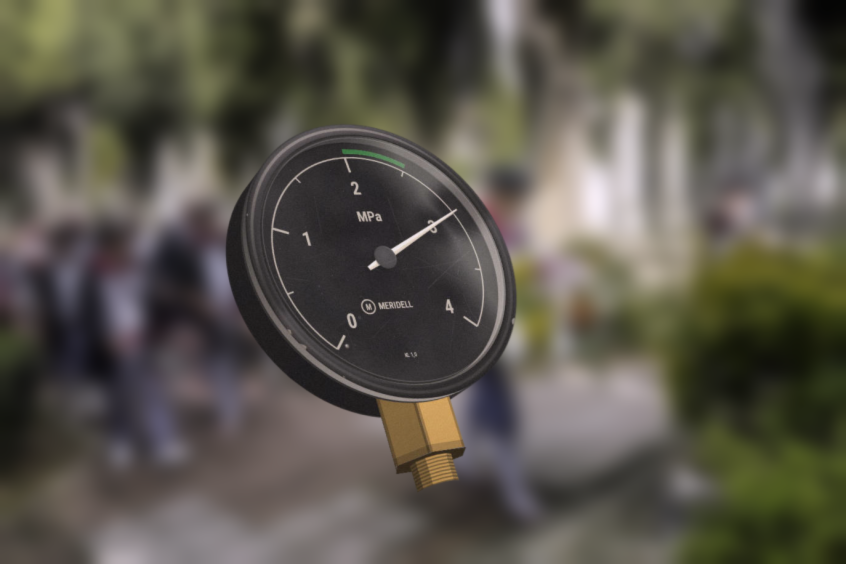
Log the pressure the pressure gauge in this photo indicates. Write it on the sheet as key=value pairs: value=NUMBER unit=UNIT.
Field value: value=3 unit=MPa
